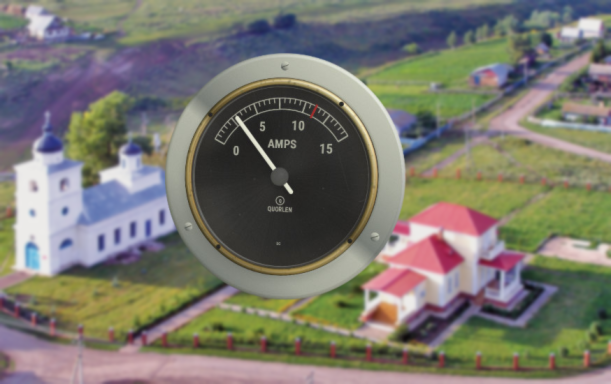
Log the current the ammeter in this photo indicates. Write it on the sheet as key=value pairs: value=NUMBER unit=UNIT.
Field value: value=3 unit=A
